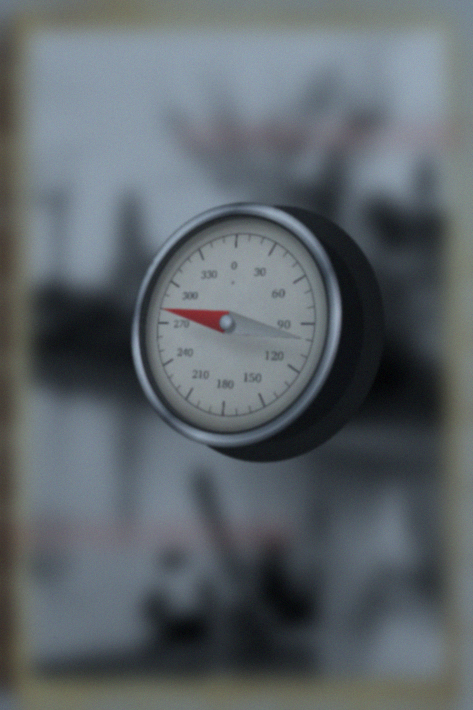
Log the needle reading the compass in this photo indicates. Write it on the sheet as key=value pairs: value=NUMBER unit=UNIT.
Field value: value=280 unit=°
